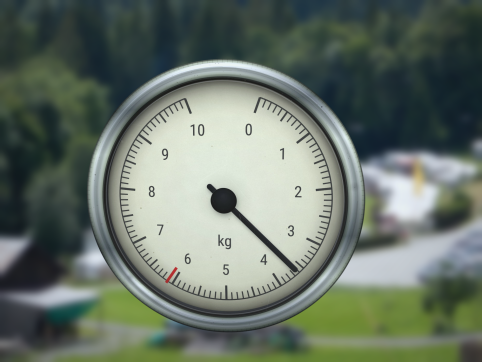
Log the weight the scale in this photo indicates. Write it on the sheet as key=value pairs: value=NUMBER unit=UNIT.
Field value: value=3.6 unit=kg
